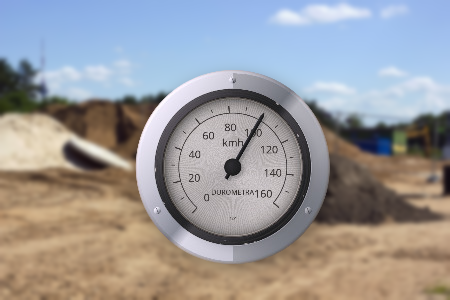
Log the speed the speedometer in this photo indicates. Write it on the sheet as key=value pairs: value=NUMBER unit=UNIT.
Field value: value=100 unit=km/h
